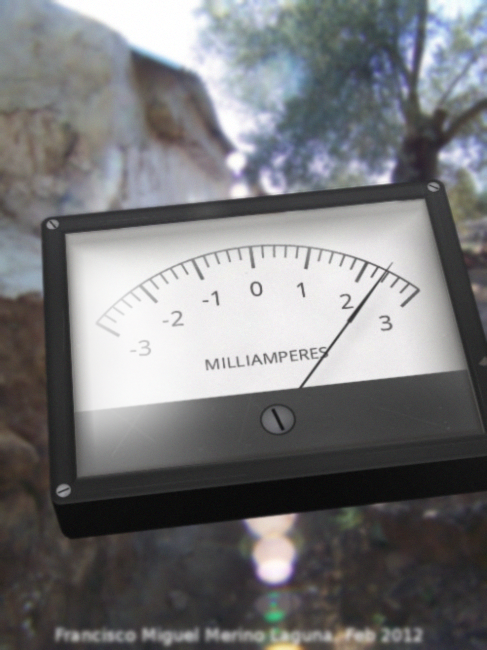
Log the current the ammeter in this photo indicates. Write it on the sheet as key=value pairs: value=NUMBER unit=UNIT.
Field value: value=2.4 unit=mA
